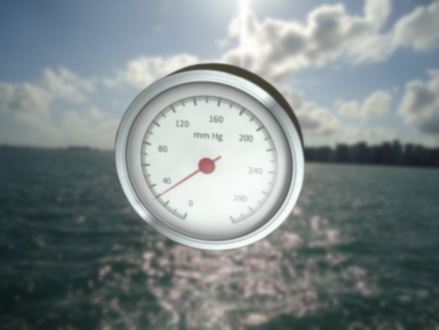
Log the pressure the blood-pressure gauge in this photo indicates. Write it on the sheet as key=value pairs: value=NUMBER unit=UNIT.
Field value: value=30 unit=mmHg
